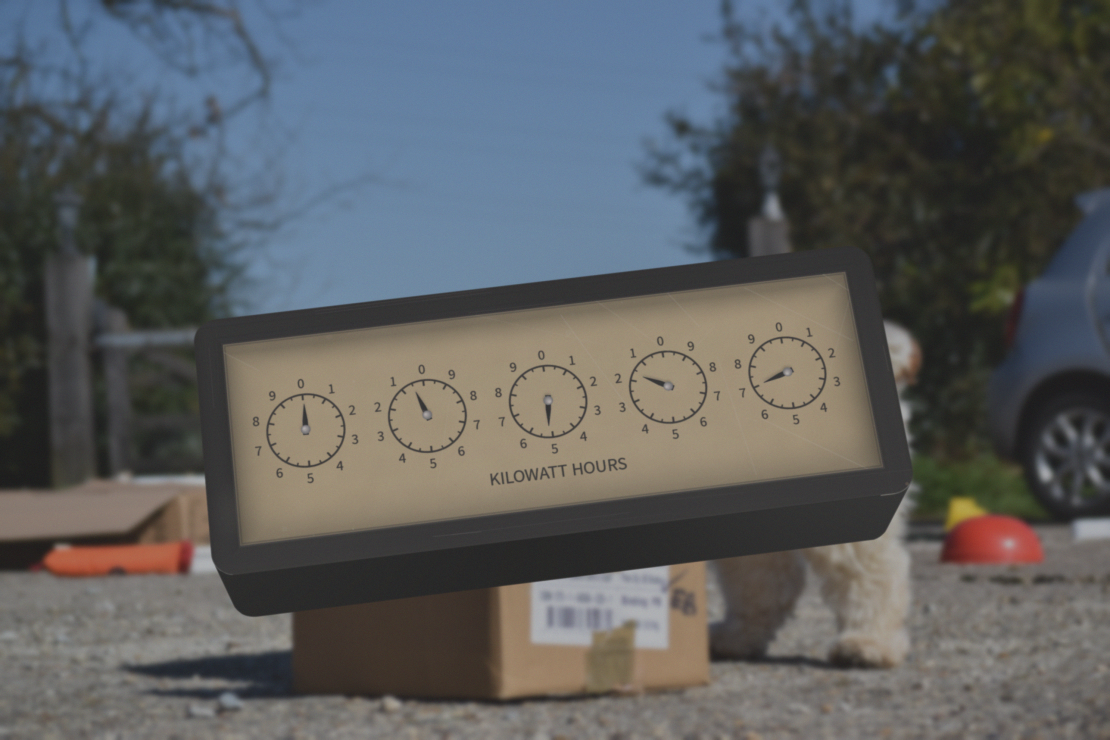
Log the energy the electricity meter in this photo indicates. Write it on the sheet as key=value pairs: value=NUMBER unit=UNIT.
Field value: value=517 unit=kWh
